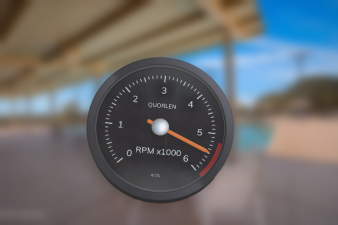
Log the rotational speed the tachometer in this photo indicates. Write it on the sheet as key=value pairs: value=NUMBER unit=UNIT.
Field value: value=5500 unit=rpm
